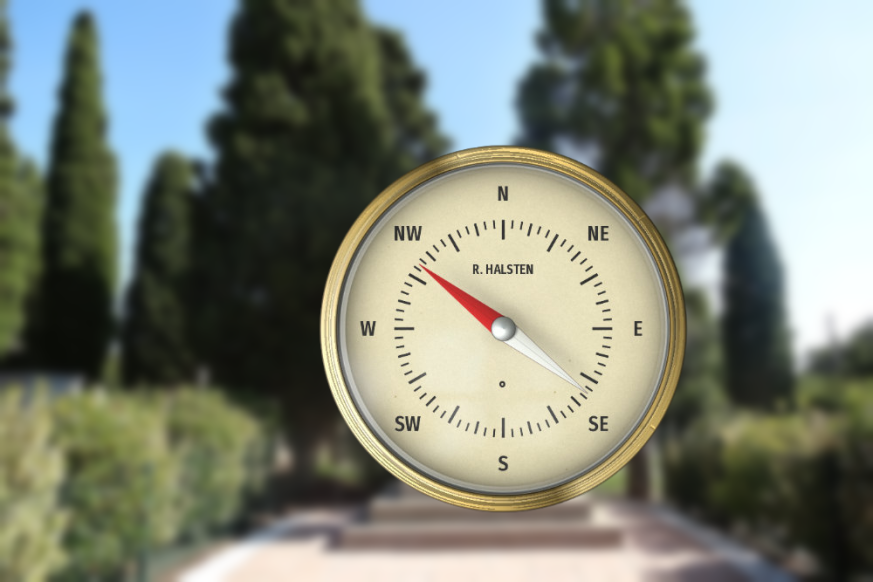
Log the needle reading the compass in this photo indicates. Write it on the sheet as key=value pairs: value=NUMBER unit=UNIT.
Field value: value=307.5 unit=°
